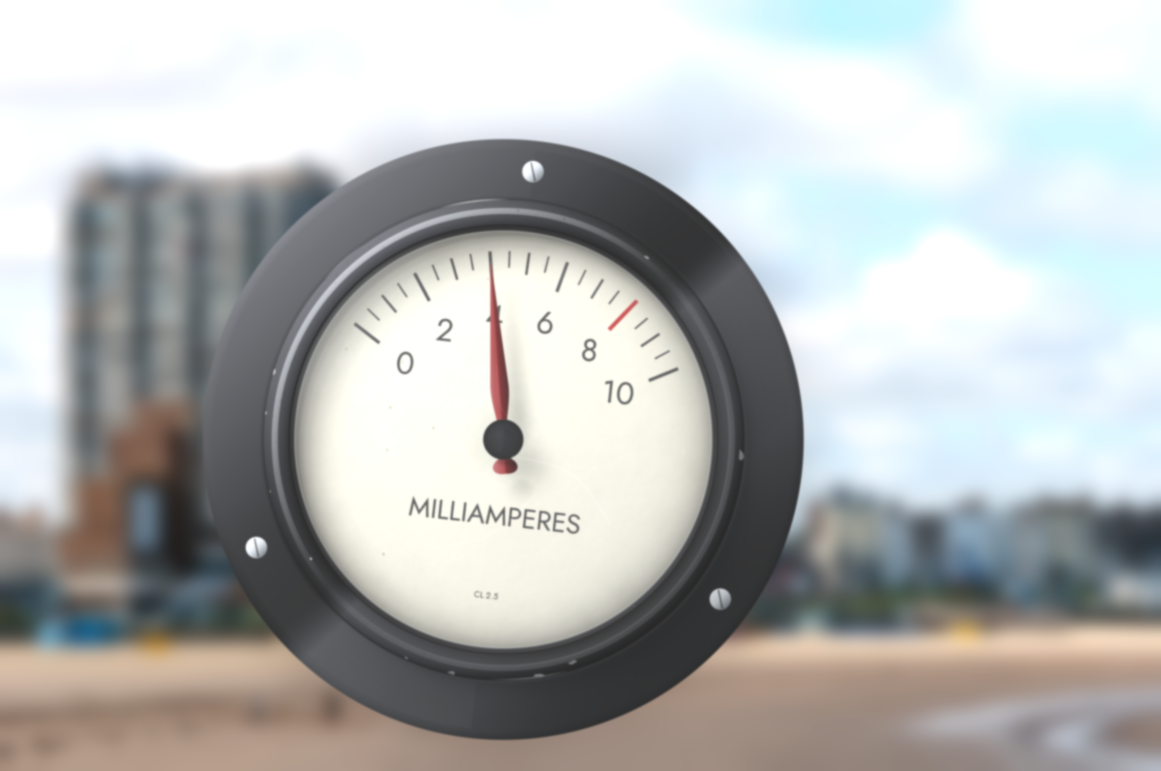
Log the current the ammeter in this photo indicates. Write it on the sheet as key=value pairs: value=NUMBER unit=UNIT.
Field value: value=4 unit=mA
